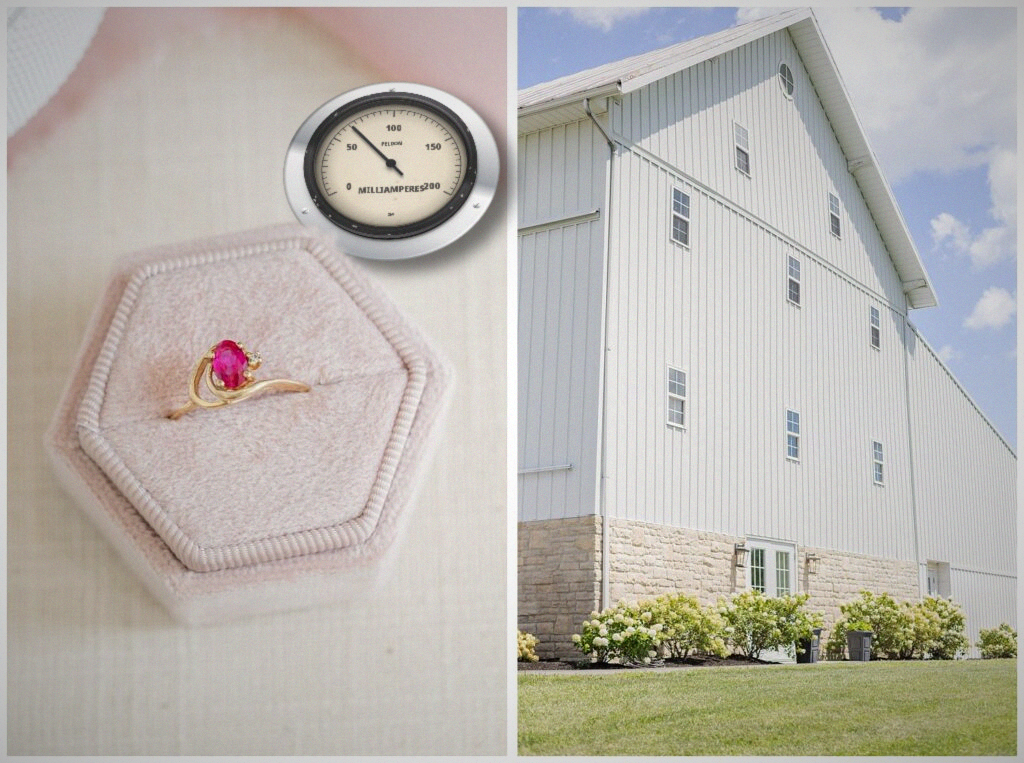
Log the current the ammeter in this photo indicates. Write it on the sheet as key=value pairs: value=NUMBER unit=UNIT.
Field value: value=65 unit=mA
